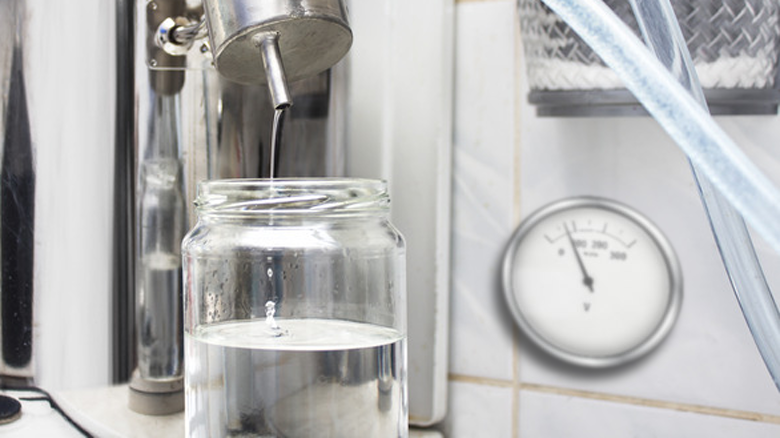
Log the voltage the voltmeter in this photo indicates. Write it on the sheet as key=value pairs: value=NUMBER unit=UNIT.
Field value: value=75 unit=V
